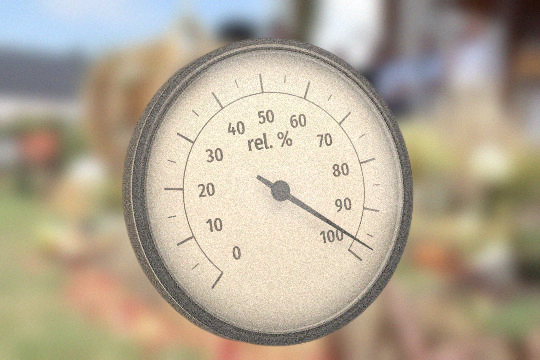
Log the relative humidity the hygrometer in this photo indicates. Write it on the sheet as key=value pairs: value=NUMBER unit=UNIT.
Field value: value=97.5 unit=%
